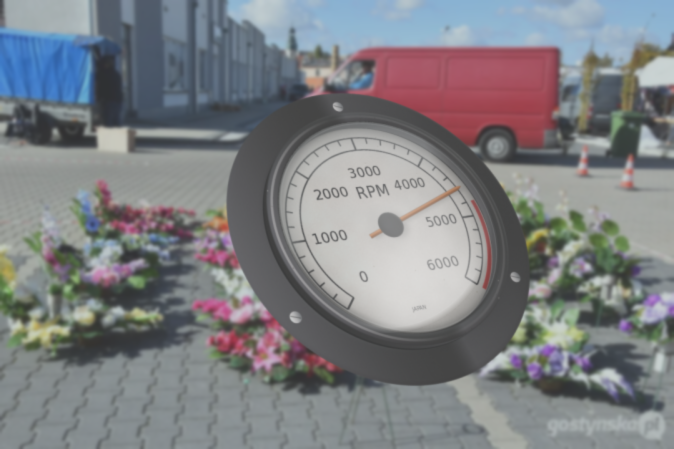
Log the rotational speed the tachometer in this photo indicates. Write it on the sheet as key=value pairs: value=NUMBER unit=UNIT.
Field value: value=4600 unit=rpm
